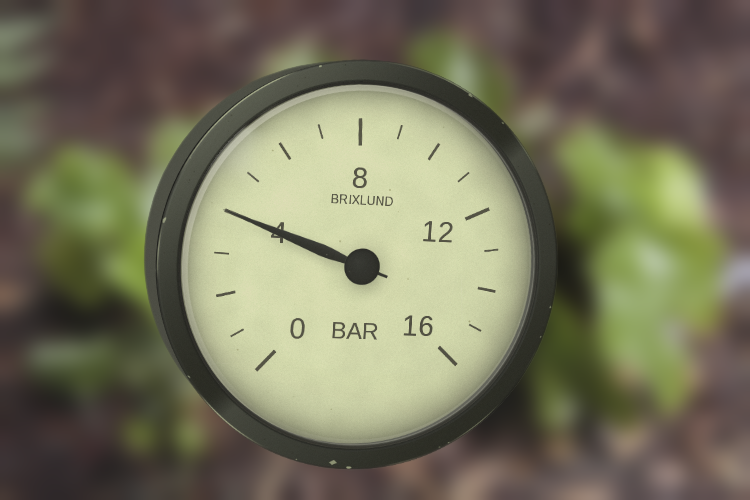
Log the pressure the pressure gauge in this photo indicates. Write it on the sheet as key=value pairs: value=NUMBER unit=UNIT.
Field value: value=4 unit=bar
